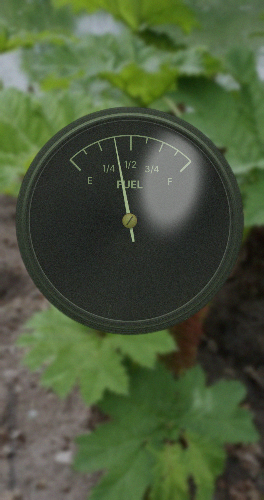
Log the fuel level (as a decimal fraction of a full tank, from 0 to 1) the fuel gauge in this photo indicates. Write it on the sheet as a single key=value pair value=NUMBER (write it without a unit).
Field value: value=0.375
